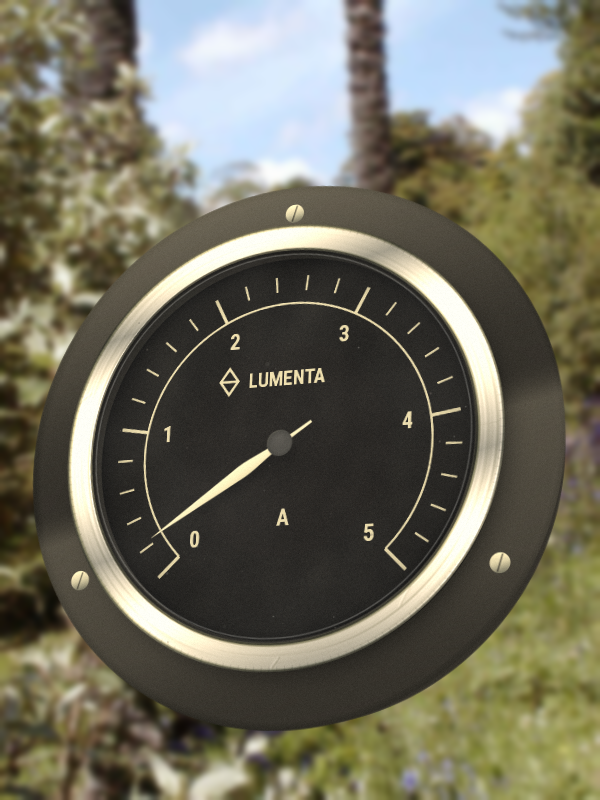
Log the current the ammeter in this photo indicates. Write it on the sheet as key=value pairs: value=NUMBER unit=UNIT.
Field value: value=0.2 unit=A
